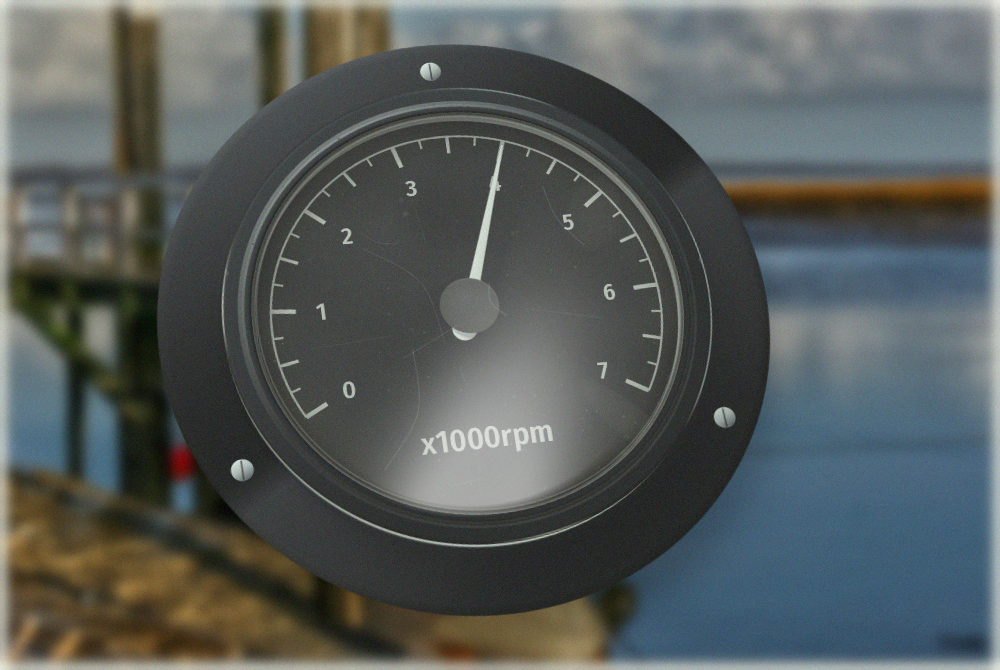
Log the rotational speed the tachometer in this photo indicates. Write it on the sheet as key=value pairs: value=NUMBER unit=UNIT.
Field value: value=4000 unit=rpm
